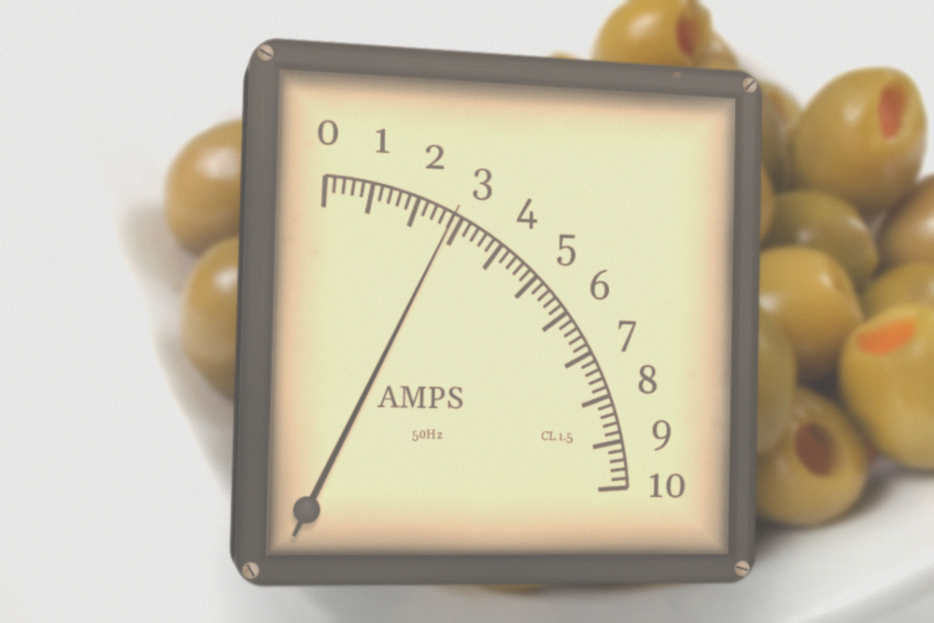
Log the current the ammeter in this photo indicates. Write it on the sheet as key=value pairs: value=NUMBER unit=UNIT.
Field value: value=2.8 unit=A
